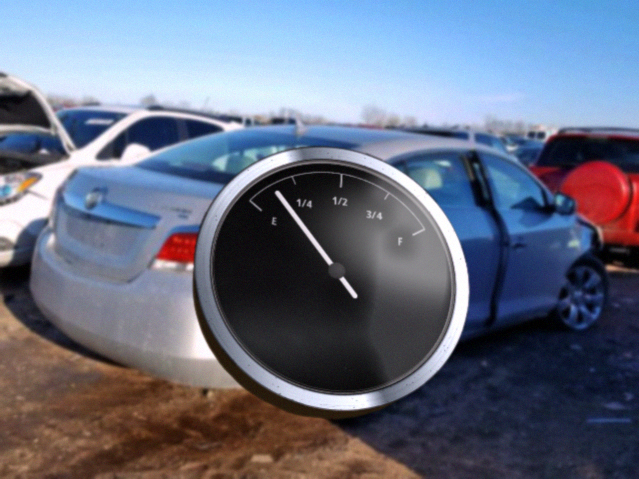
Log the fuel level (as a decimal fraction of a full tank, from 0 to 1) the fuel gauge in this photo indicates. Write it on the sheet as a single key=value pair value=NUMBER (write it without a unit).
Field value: value=0.125
